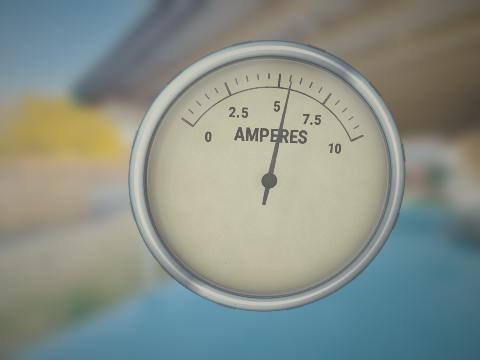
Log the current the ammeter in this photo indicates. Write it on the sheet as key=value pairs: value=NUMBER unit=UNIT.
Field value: value=5.5 unit=A
